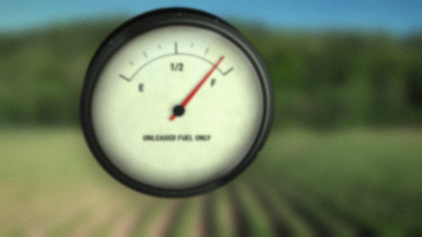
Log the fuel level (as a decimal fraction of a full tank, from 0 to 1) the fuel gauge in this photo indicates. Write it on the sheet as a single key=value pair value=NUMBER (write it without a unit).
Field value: value=0.875
